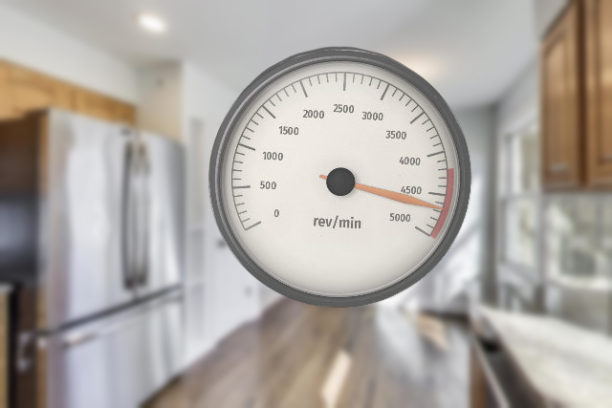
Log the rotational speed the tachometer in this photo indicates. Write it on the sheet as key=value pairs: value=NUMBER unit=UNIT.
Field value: value=4650 unit=rpm
